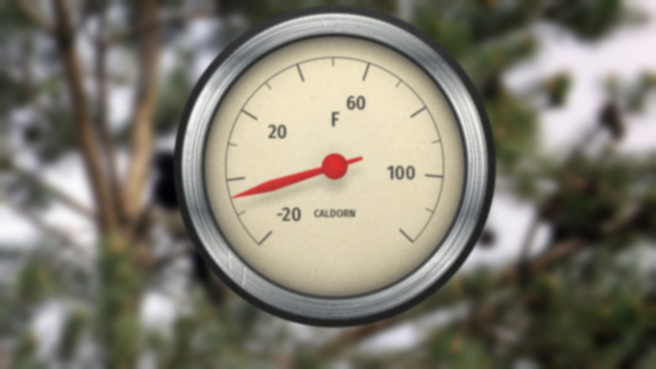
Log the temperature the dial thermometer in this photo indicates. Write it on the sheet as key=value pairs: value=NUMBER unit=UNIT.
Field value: value=-5 unit=°F
